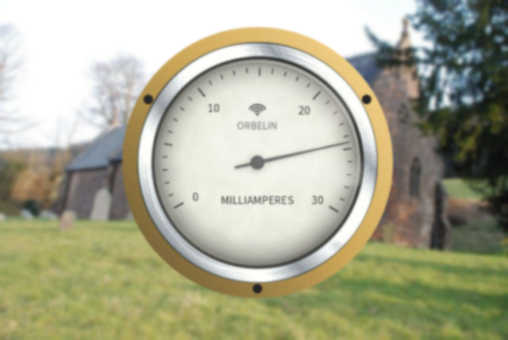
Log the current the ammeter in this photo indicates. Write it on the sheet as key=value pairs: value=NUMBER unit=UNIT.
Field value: value=24.5 unit=mA
